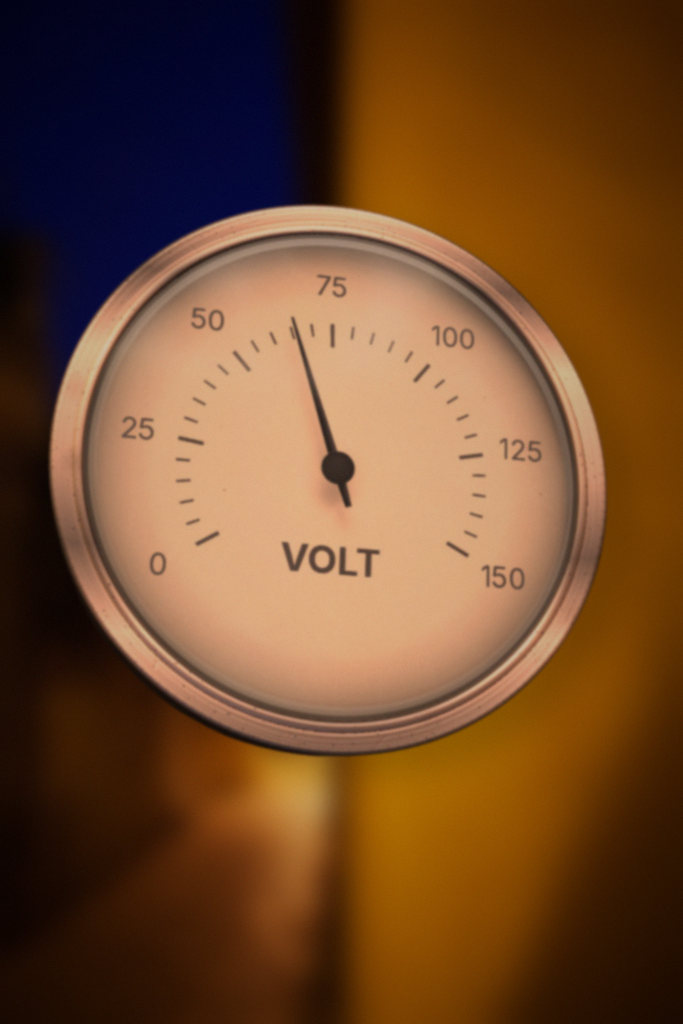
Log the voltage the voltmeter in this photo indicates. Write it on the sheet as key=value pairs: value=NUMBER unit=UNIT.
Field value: value=65 unit=V
